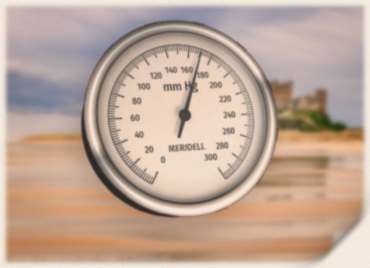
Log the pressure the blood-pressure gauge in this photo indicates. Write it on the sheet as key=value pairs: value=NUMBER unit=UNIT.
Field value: value=170 unit=mmHg
